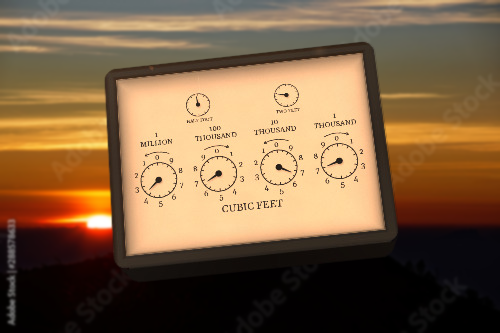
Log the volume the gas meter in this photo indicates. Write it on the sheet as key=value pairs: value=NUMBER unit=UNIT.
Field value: value=366700 unit=ft³
